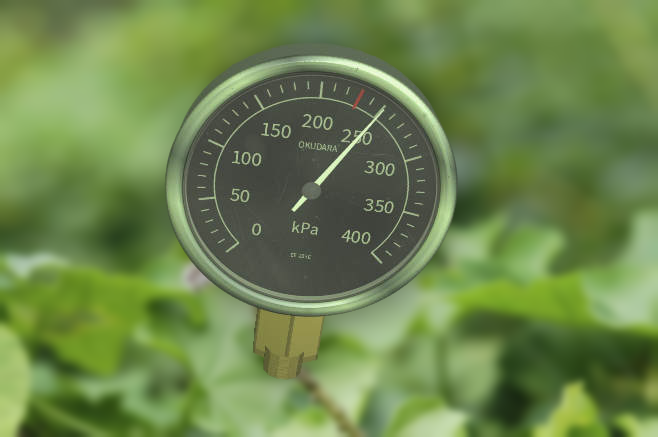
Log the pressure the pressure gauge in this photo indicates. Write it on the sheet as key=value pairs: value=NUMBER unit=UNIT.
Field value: value=250 unit=kPa
